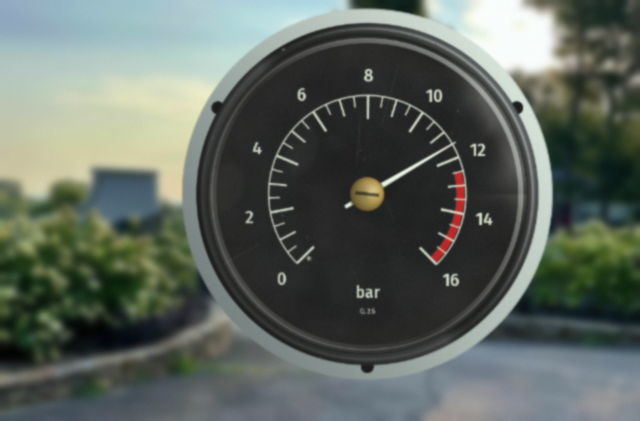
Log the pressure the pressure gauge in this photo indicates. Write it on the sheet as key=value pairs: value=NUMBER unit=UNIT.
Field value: value=11.5 unit=bar
